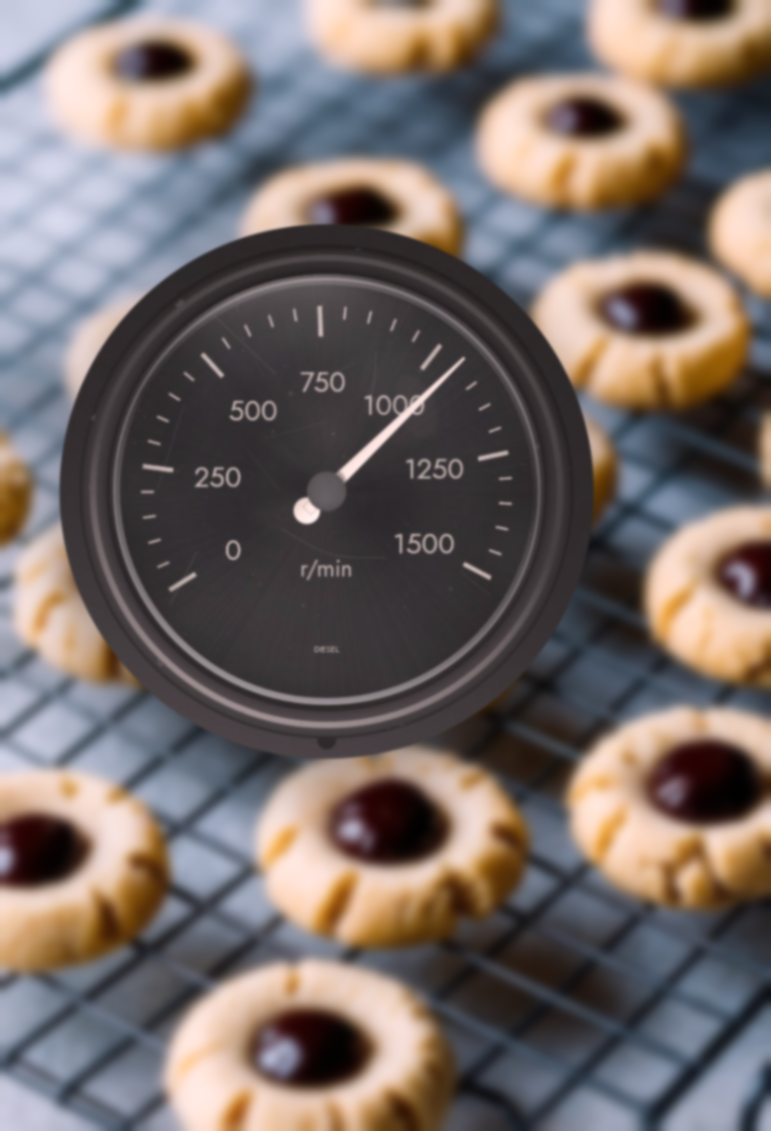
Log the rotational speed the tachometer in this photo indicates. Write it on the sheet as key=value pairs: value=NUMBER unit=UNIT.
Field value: value=1050 unit=rpm
